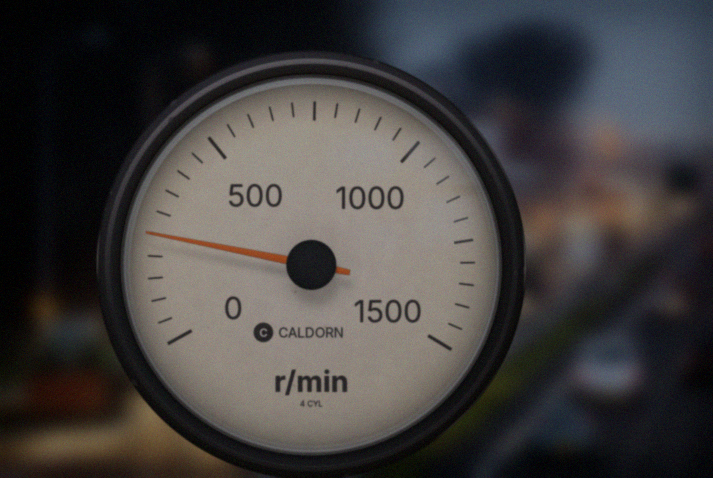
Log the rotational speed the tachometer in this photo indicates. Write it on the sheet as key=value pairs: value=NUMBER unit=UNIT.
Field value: value=250 unit=rpm
